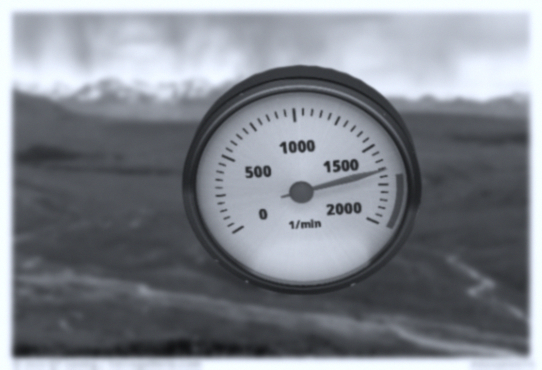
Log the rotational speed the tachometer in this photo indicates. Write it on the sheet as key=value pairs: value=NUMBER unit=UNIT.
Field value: value=1650 unit=rpm
